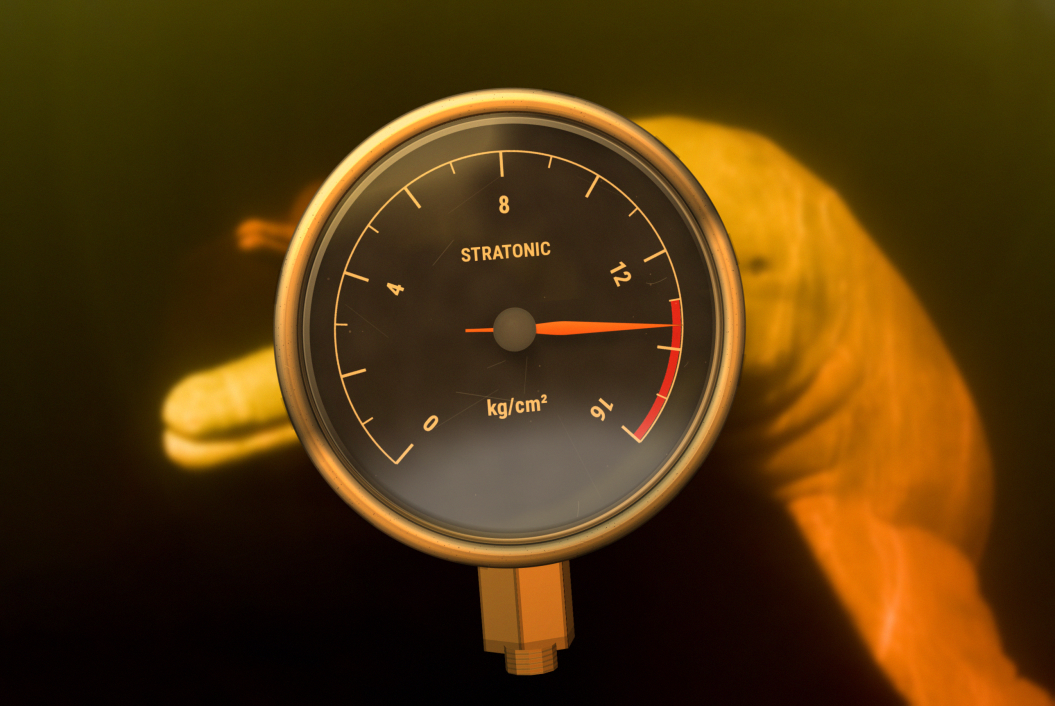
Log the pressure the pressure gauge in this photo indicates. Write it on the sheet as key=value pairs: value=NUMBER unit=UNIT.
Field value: value=13.5 unit=kg/cm²
